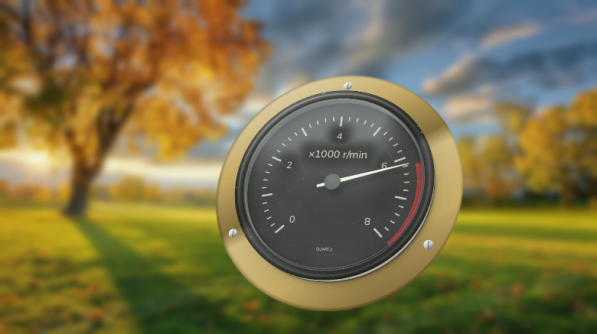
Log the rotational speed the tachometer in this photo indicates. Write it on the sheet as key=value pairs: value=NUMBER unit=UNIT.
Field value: value=6200 unit=rpm
